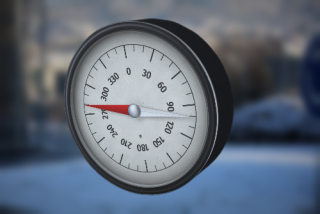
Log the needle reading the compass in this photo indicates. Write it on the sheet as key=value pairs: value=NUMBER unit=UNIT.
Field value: value=280 unit=°
